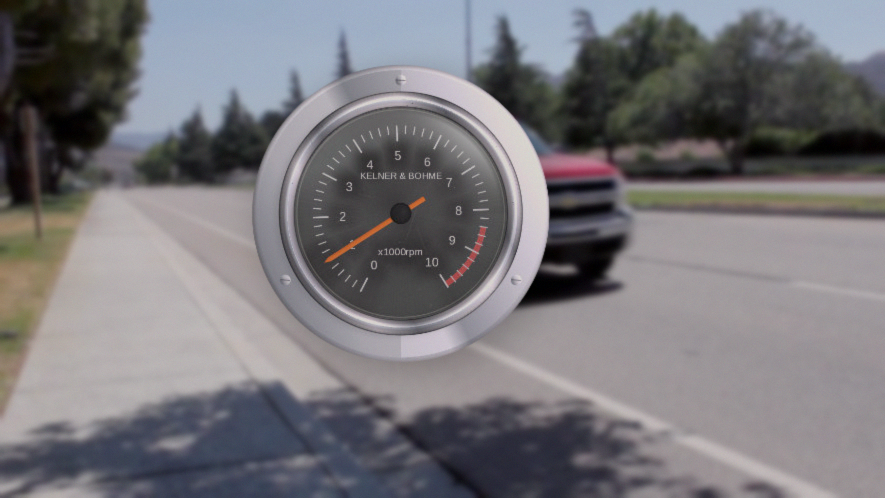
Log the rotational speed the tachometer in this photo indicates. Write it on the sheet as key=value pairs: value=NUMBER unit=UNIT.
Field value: value=1000 unit=rpm
